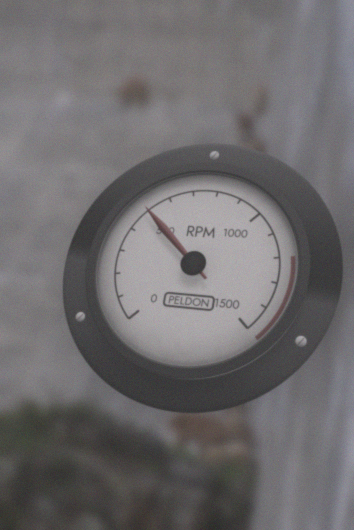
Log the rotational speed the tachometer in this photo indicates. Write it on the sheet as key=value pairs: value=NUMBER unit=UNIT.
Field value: value=500 unit=rpm
